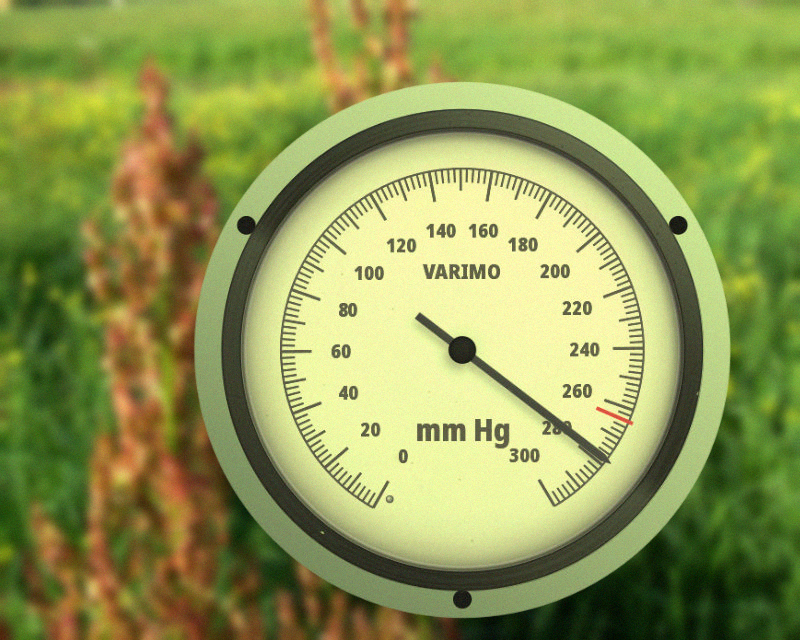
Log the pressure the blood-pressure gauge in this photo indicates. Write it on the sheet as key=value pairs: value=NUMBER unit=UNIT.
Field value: value=278 unit=mmHg
